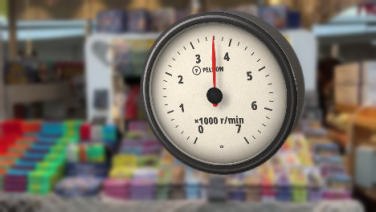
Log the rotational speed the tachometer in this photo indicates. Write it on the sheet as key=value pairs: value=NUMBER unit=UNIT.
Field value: value=3600 unit=rpm
